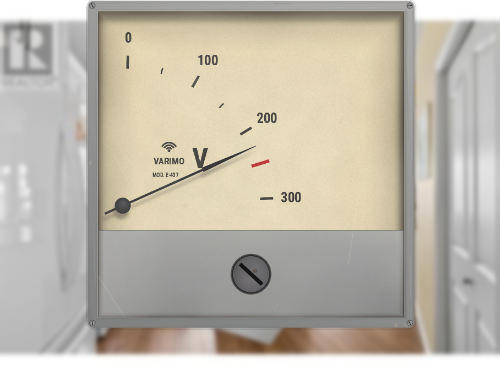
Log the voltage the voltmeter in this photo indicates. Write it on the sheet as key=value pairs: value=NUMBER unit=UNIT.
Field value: value=225 unit=V
